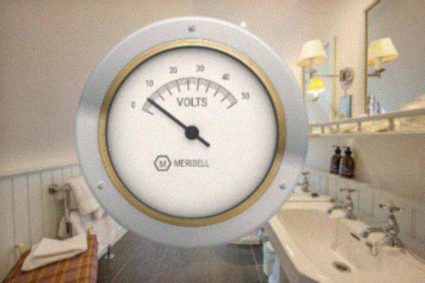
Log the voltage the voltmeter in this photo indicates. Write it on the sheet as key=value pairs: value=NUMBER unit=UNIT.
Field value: value=5 unit=V
